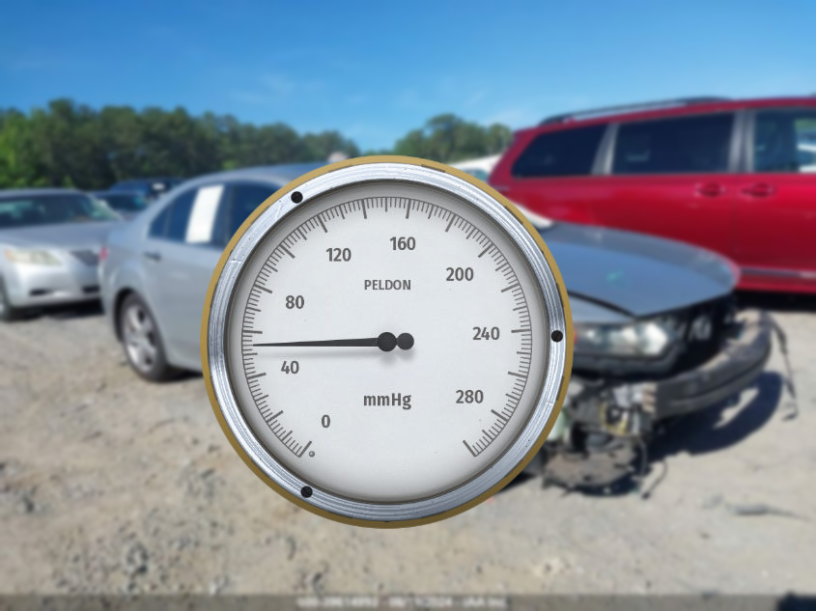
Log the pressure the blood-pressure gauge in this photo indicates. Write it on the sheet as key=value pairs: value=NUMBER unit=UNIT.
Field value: value=54 unit=mmHg
